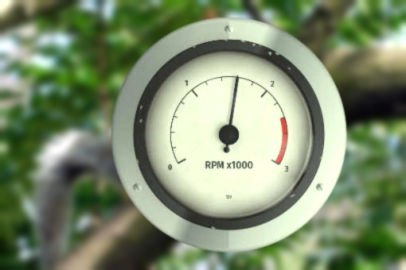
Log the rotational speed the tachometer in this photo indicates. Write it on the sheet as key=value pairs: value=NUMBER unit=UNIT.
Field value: value=1600 unit=rpm
